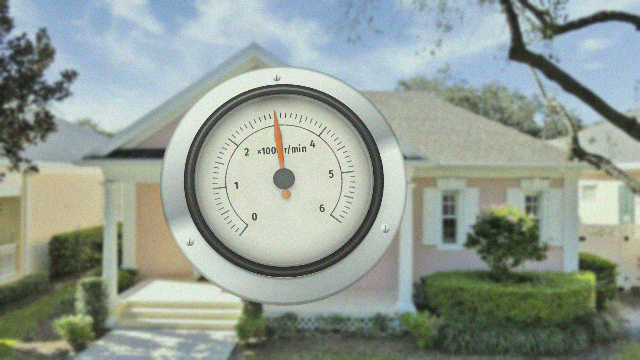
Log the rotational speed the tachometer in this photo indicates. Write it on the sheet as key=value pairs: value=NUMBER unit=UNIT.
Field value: value=3000 unit=rpm
